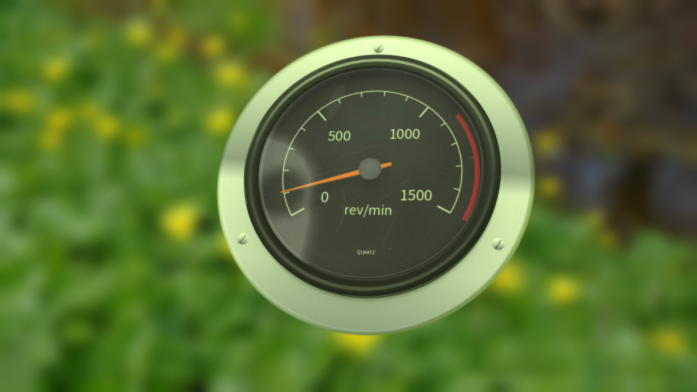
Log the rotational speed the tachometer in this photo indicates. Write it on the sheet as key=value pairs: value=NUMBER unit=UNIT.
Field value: value=100 unit=rpm
